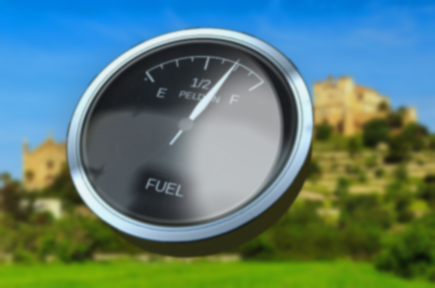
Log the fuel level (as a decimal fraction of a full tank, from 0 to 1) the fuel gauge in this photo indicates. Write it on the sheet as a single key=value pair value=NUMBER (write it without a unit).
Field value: value=0.75
